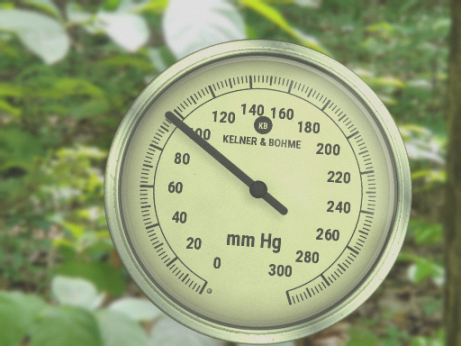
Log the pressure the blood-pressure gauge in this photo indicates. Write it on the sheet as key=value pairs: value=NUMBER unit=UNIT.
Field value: value=96 unit=mmHg
